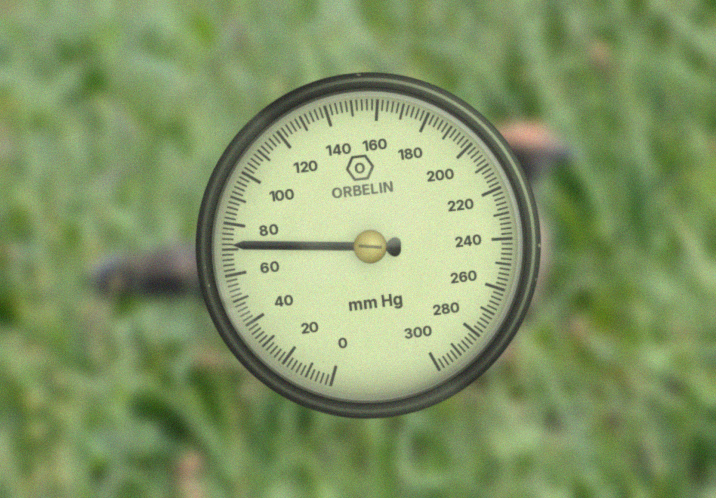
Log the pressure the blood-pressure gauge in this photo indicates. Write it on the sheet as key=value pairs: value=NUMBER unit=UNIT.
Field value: value=72 unit=mmHg
